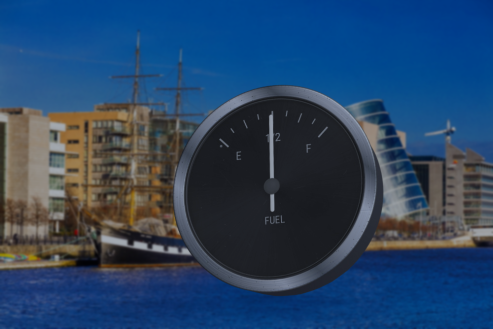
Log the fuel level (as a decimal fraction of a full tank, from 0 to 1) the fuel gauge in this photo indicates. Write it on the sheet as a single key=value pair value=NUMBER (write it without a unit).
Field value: value=0.5
